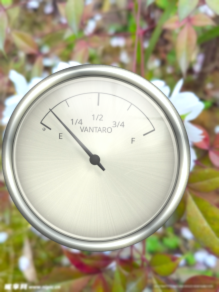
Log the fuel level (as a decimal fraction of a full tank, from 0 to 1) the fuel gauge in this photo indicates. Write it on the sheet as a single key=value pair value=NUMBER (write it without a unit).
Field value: value=0.125
